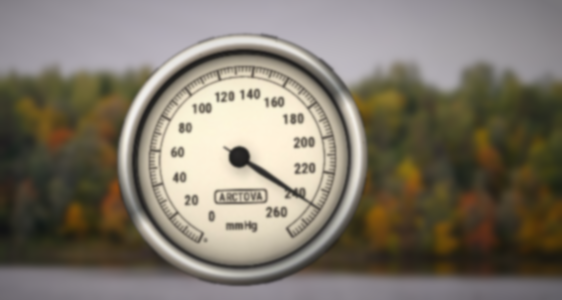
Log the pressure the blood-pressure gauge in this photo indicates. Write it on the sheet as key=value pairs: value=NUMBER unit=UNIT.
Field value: value=240 unit=mmHg
